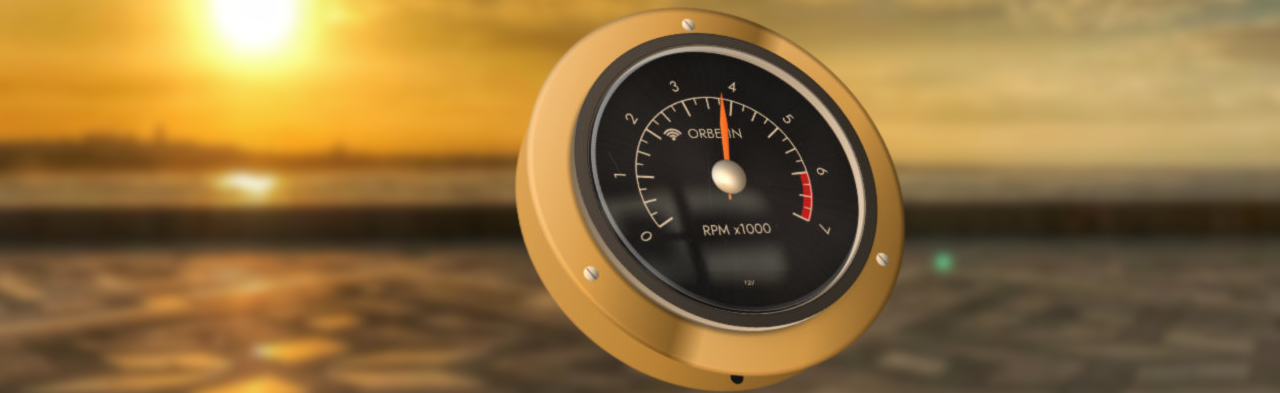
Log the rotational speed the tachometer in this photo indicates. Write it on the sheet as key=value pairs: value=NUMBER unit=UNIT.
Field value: value=3750 unit=rpm
